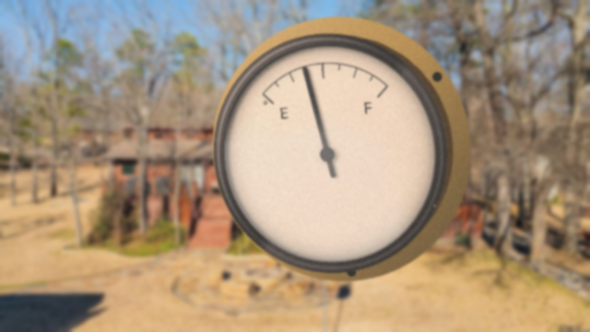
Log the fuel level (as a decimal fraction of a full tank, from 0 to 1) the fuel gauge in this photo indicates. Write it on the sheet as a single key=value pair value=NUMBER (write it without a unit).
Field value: value=0.375
